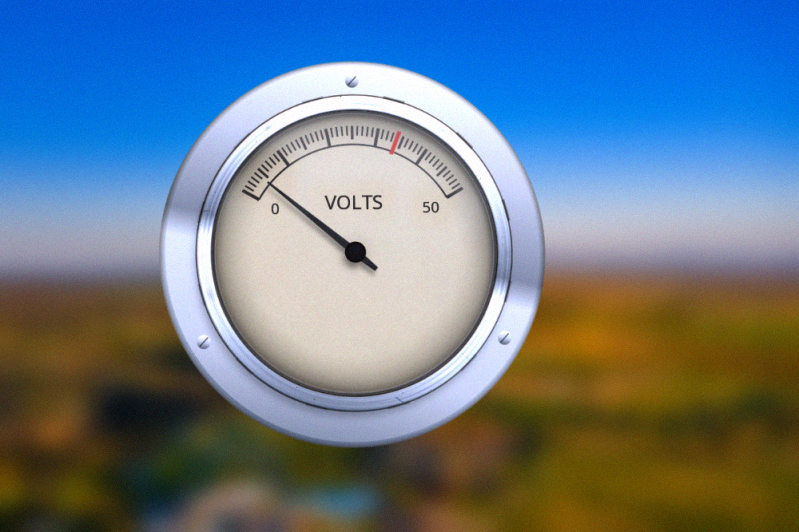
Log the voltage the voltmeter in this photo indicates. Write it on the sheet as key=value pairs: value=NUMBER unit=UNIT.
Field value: value=4 unit=V
